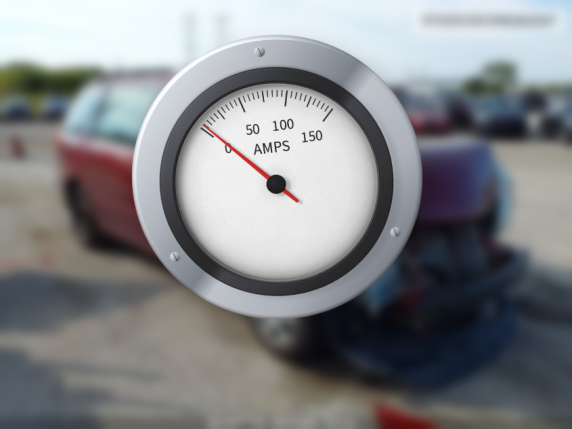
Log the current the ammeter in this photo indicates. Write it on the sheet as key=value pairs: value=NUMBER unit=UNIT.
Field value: value=5 unit=A
